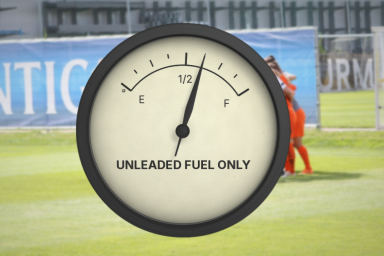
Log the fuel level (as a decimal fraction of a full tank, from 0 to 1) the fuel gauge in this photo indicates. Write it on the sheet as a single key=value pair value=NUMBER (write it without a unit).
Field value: value=0.625
